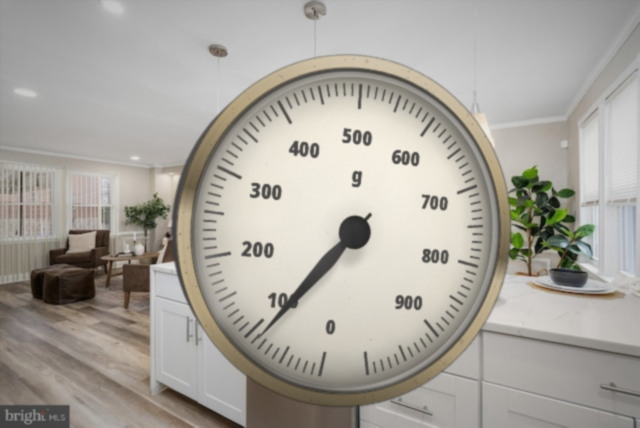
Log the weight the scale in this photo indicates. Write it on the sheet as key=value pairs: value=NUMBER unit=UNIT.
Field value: value=90 unit=g
